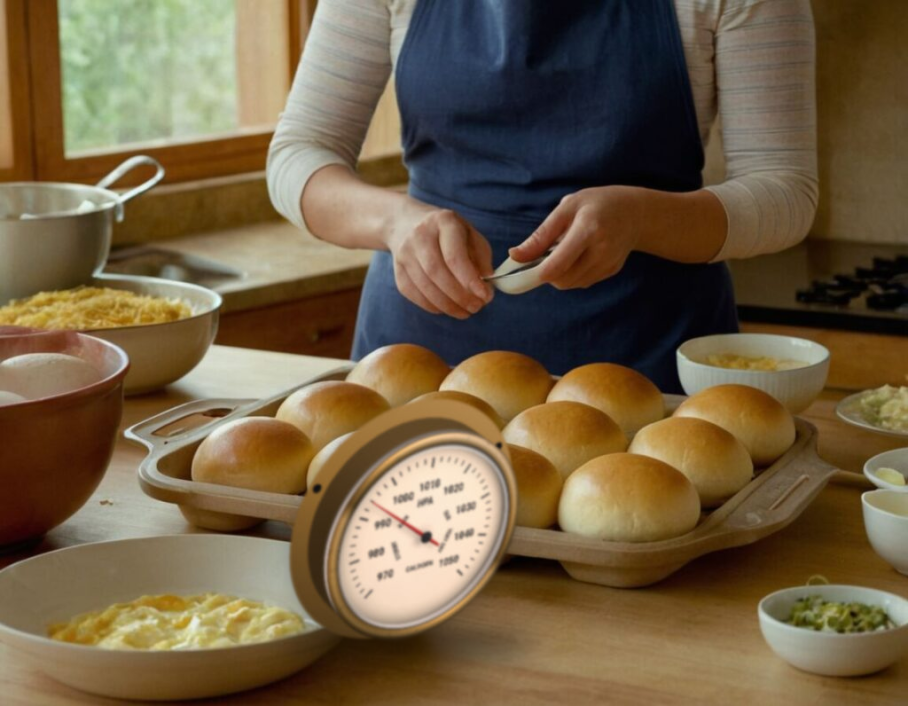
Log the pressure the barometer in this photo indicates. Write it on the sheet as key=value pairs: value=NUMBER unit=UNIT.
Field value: value=994 unit=hPa
